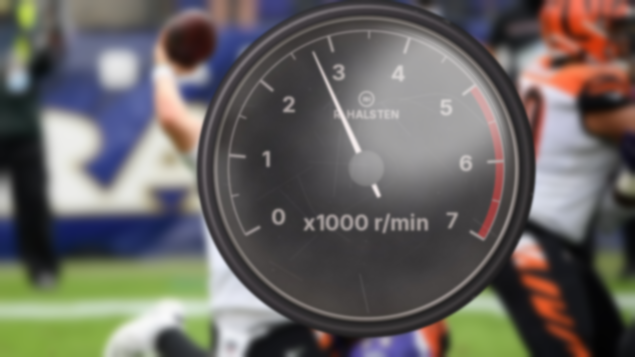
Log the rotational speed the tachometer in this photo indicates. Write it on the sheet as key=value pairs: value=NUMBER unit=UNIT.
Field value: value=2750 unit=rpm
